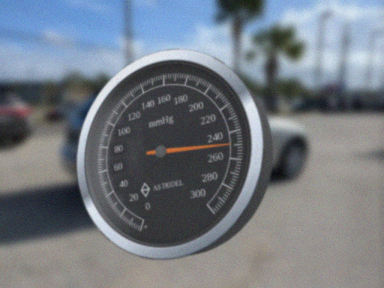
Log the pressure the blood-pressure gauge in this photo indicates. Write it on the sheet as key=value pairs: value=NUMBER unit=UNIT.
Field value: value=250 unit=mmHg
